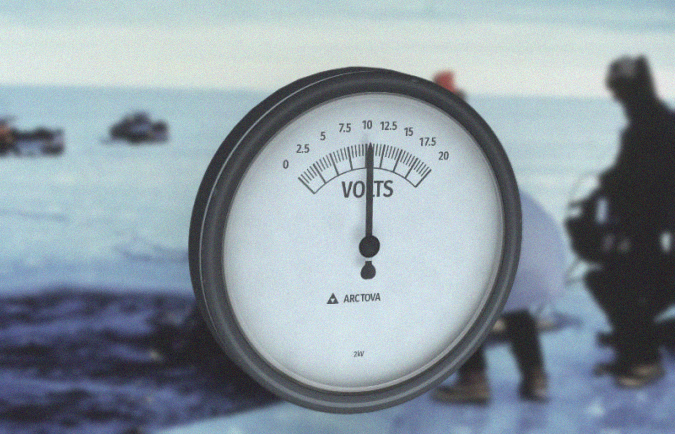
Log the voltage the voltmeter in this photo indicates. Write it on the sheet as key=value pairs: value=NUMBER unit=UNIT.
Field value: value=10 unit=V
